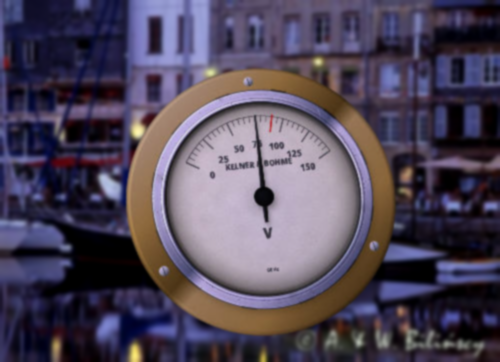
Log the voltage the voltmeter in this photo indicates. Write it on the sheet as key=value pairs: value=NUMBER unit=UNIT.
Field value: value=75 unit=V
